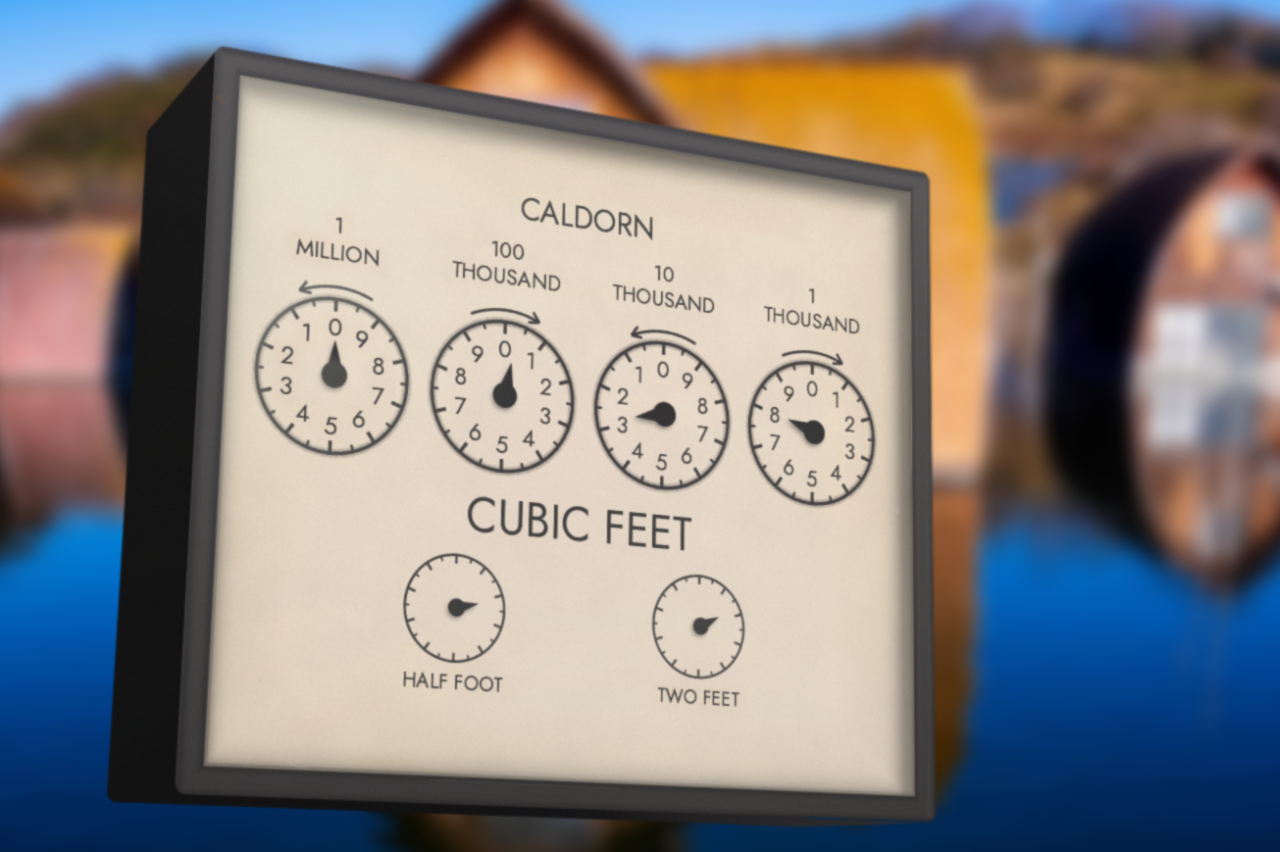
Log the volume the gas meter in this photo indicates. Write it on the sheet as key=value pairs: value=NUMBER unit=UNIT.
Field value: value=2800 unit=ft³
